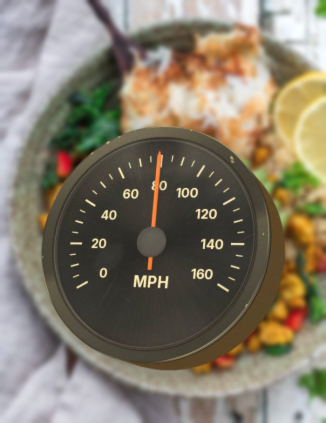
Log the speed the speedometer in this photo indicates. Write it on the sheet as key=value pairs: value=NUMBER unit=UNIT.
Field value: value=80 unit=mph
